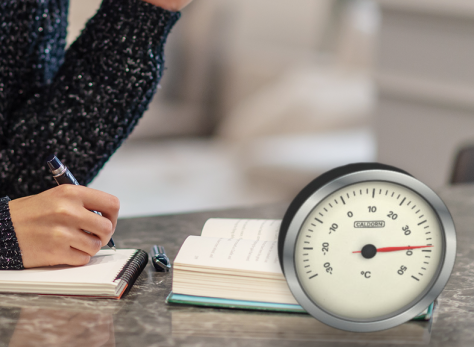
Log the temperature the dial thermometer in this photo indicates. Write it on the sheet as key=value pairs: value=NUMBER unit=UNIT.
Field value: value=38 unit=°C
